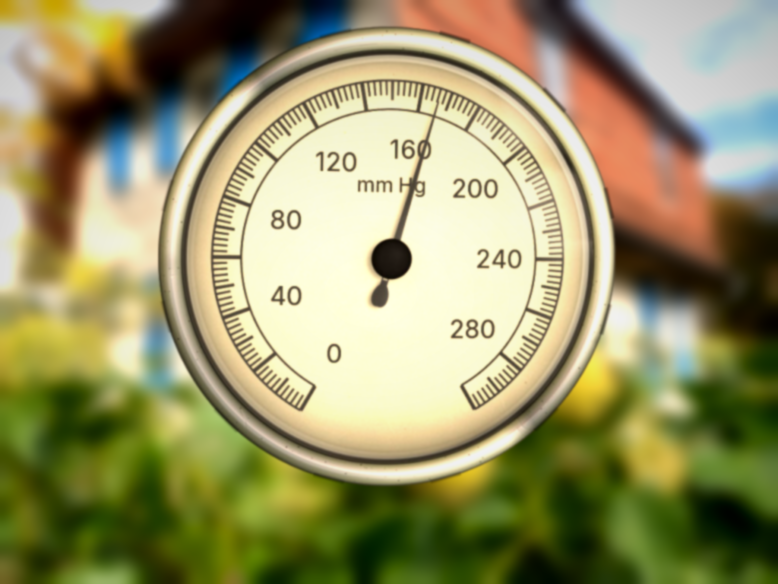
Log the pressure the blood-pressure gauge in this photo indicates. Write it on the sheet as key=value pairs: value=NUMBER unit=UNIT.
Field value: value=166 unit=mmHg
